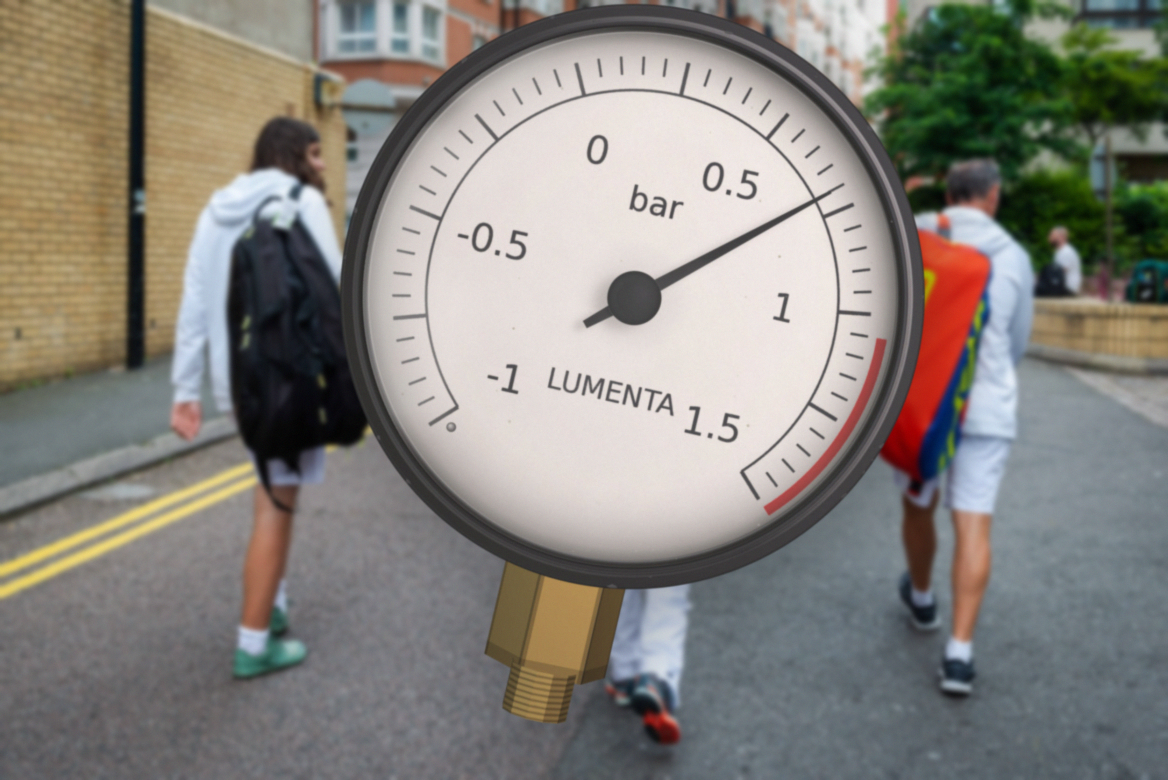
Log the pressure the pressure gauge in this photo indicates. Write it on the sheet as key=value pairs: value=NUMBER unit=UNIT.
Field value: value=0.7 unit=bar
